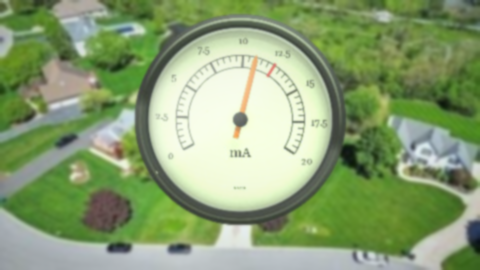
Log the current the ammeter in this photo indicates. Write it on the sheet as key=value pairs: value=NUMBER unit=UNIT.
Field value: value=11 unit=mA
